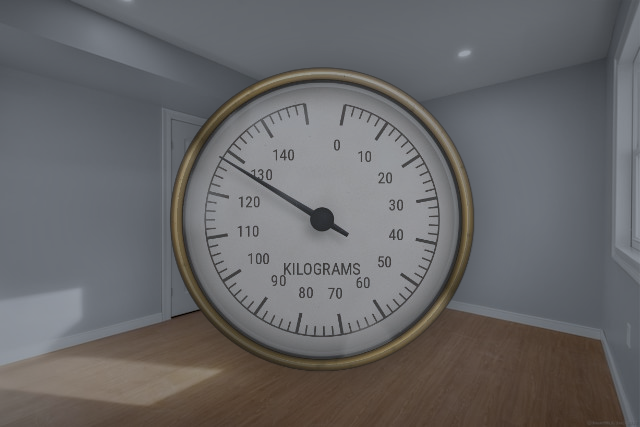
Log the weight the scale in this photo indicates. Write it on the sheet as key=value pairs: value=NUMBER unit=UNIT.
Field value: value=128 unit=kg
